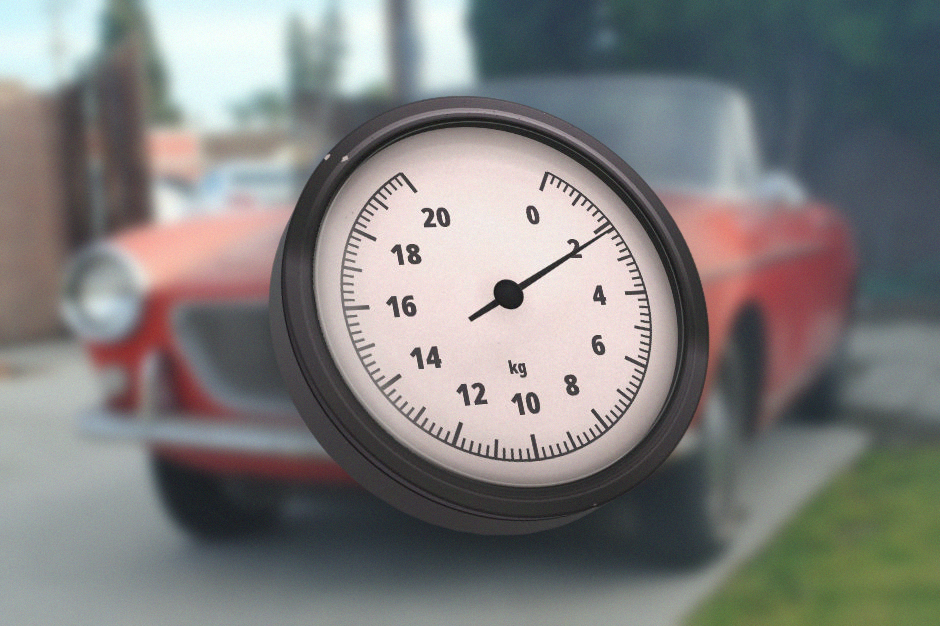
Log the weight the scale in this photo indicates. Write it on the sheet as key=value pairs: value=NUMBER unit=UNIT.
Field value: value=2.2 unit=kg
